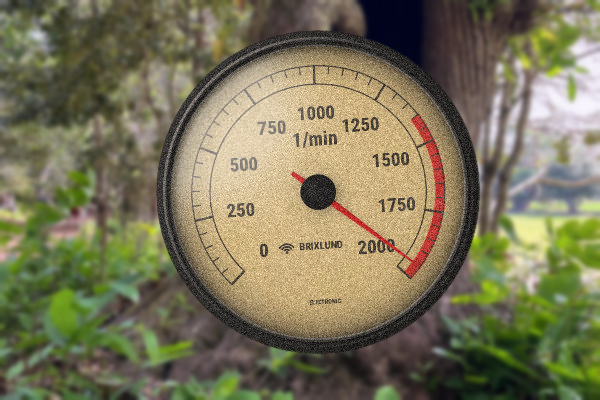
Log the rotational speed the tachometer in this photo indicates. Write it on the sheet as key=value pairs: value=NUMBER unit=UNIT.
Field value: value=1950 unit=rpm
